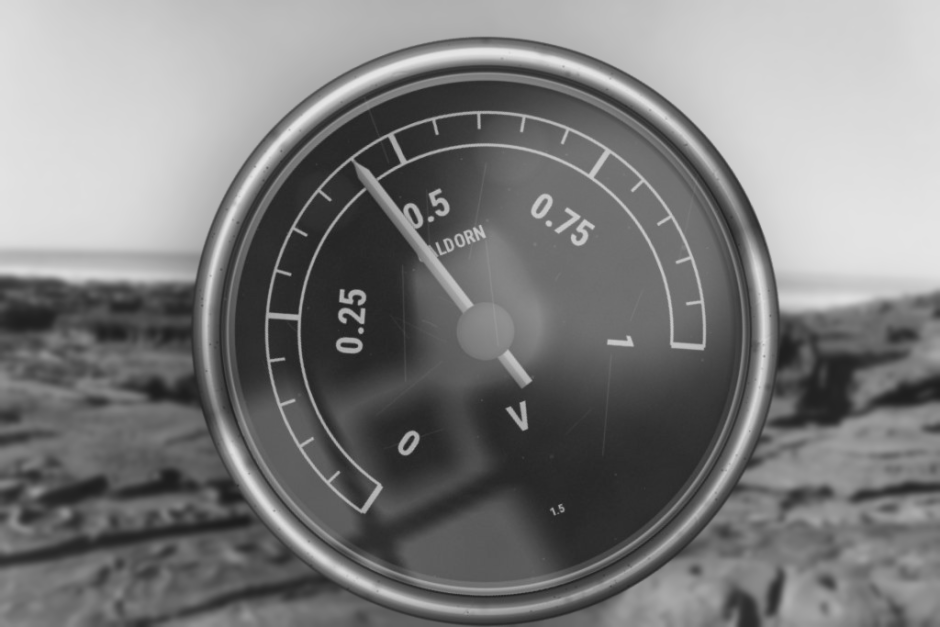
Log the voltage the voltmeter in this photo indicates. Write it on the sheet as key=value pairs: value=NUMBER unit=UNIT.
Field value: value=0.45 unit=V
